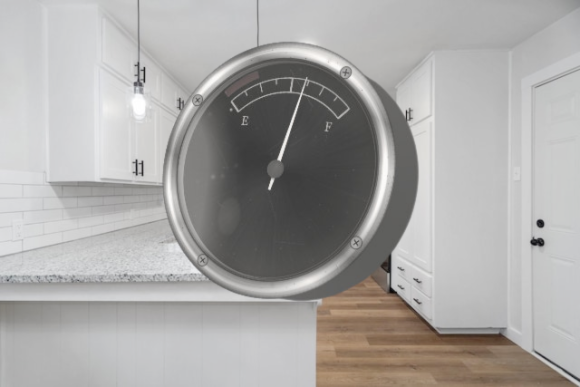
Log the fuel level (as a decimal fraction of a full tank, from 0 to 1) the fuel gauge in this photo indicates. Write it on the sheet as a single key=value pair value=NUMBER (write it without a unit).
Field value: value=0.625
